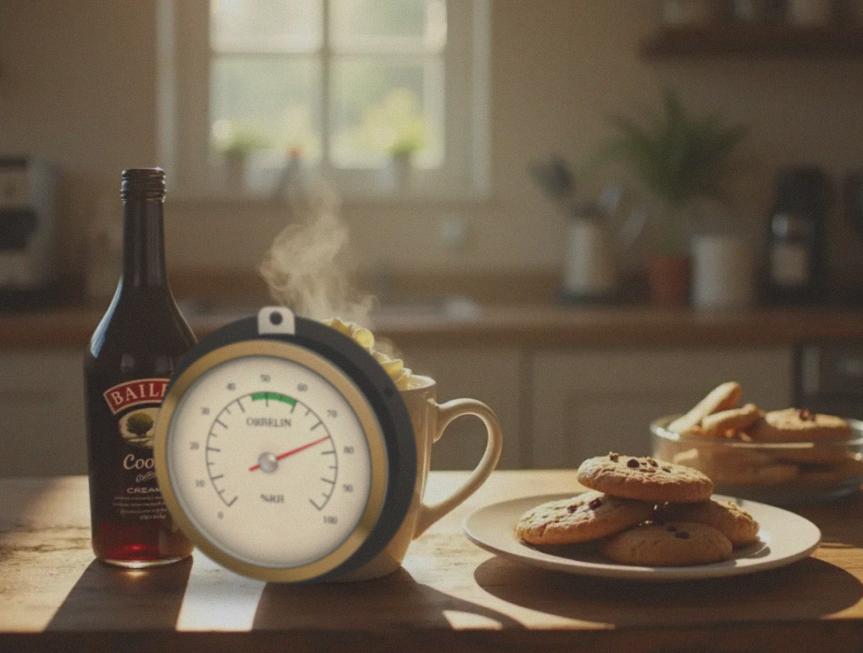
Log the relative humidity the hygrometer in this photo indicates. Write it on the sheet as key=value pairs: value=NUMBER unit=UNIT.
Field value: value=75 unit=%
